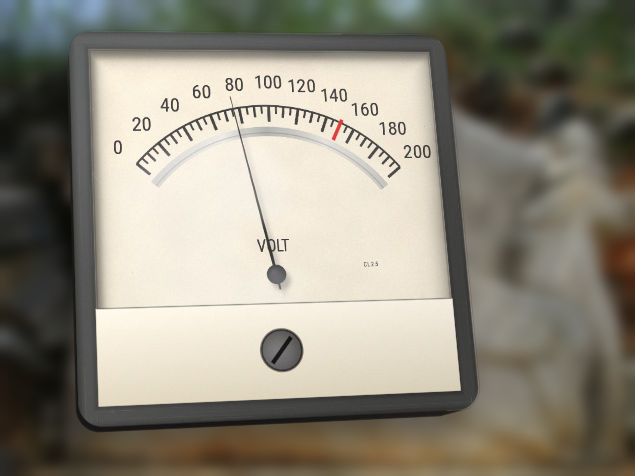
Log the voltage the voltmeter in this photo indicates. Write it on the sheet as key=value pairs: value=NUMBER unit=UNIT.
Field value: value=75 unit=V
